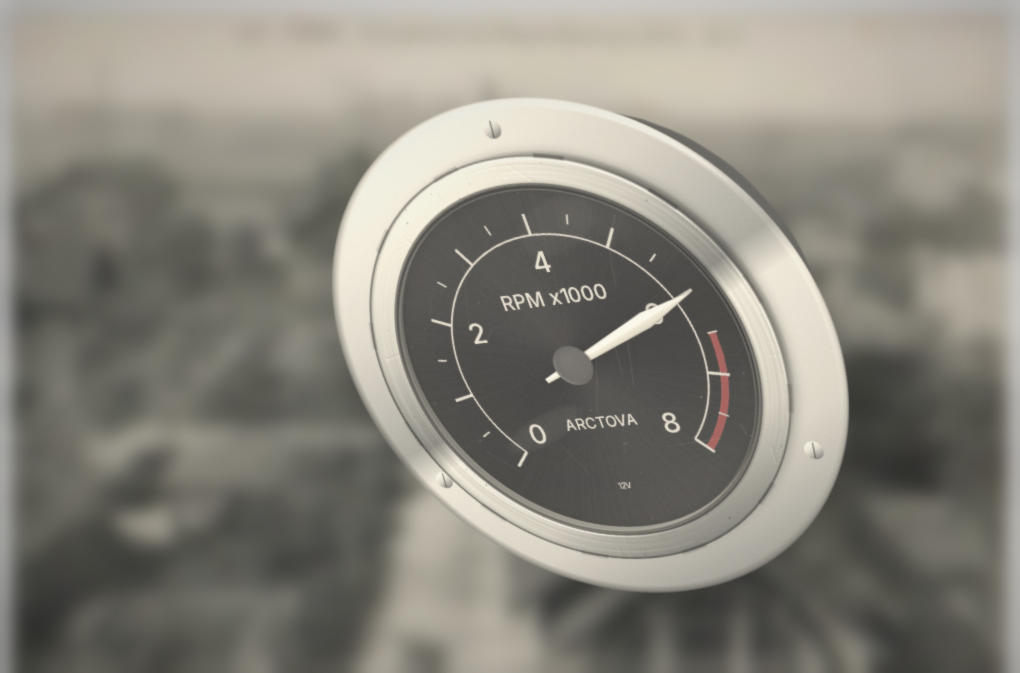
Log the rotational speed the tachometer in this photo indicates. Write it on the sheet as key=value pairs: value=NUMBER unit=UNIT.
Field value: value=6000 unit=rpm
